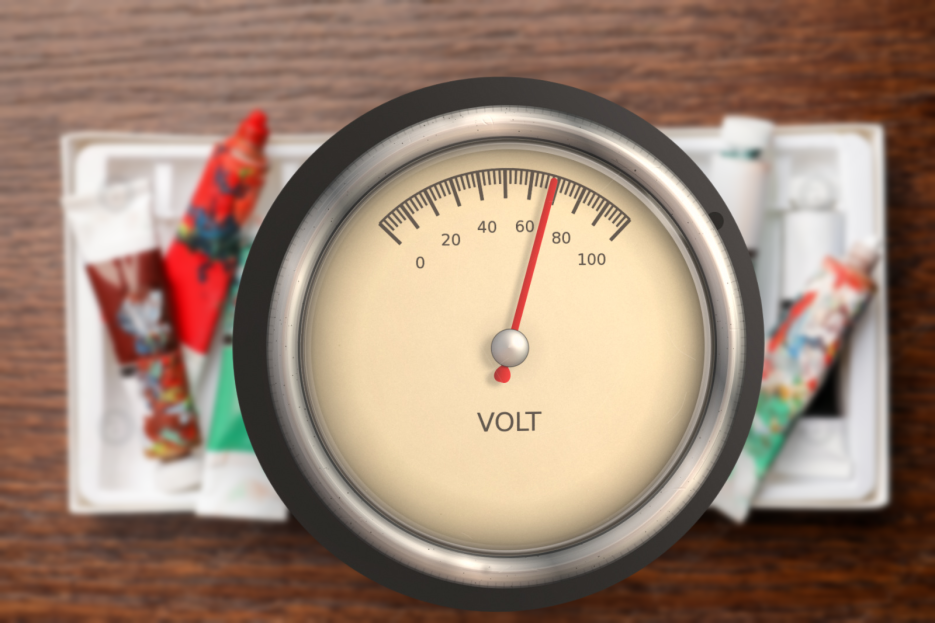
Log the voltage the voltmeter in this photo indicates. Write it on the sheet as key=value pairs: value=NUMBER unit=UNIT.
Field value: value=68 unit=V
